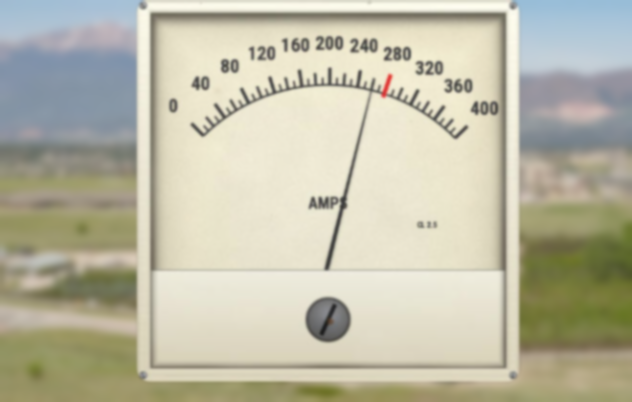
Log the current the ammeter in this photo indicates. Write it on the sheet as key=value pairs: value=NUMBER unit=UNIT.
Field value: value=260 unit=A
